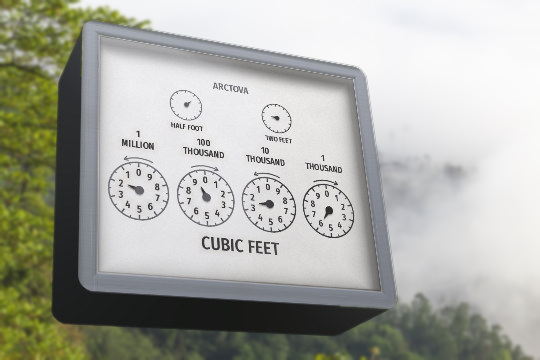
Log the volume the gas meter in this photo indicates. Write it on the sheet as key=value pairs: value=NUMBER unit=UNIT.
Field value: value=192600 unit=ft³
